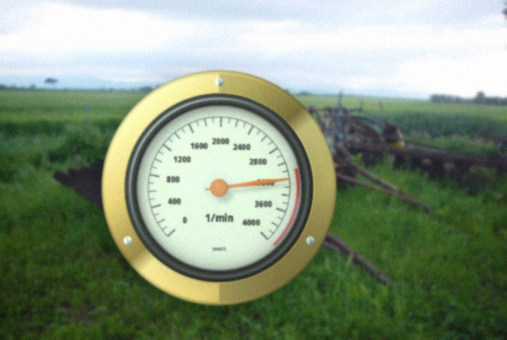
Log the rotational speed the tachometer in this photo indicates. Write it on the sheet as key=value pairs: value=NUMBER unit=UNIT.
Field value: value=3200 unit=rpm
